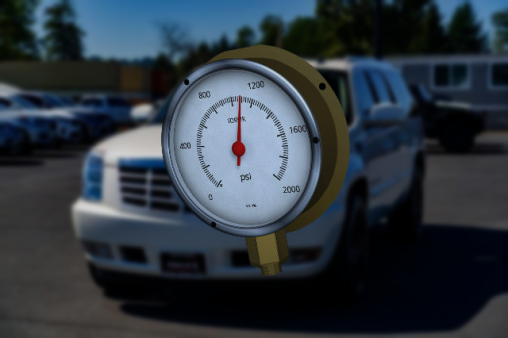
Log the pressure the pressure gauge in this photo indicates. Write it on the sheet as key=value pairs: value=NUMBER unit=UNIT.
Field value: value=1100 unit=psi
